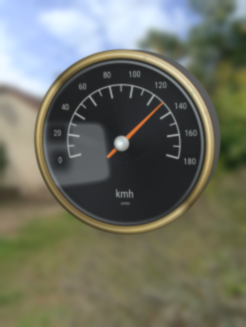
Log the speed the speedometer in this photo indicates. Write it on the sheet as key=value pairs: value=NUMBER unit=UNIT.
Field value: value=130 unit=km/h
